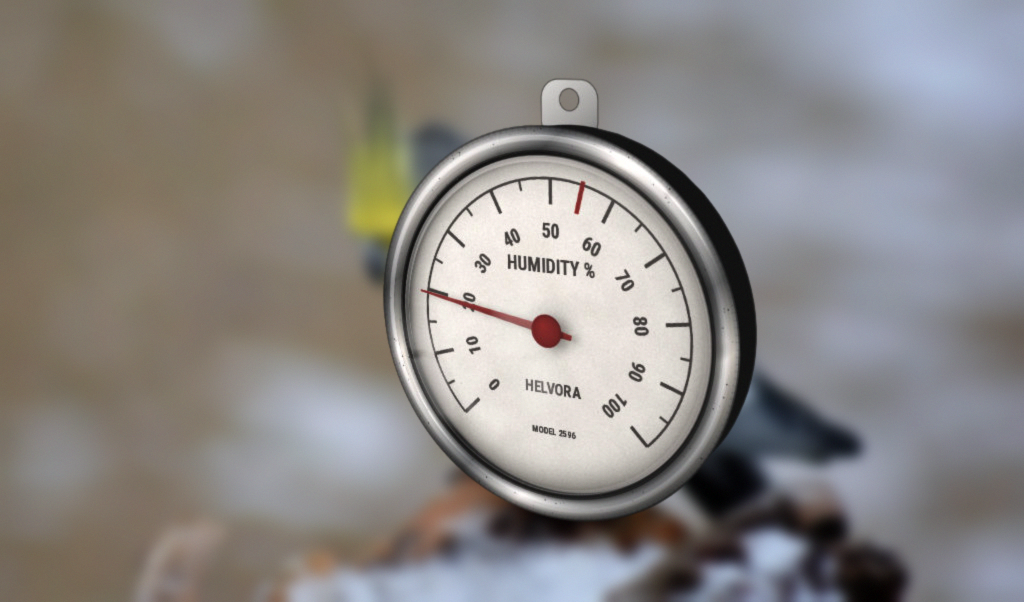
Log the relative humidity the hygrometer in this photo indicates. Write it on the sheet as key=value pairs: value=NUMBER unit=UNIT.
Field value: value=20 unit=%
